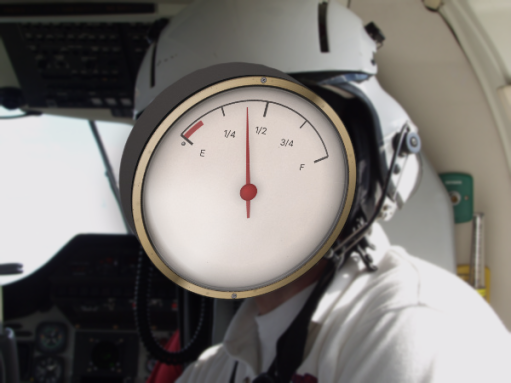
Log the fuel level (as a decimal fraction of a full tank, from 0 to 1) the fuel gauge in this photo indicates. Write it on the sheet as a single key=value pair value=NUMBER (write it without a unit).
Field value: value=0.375
